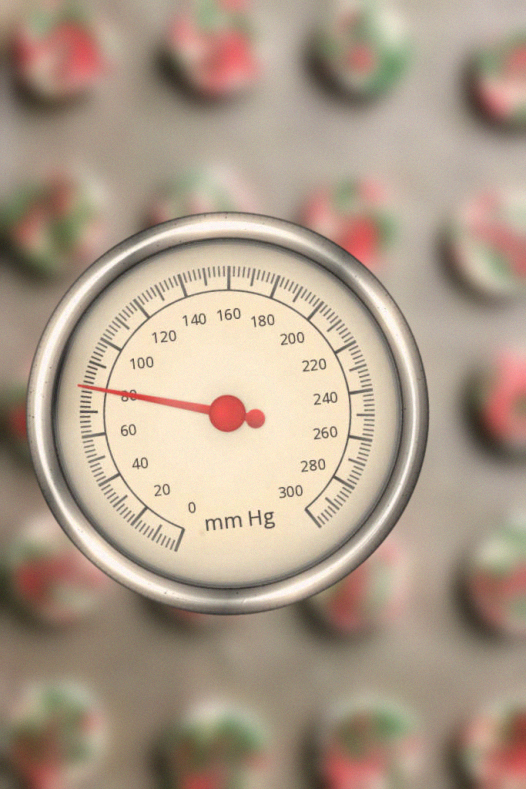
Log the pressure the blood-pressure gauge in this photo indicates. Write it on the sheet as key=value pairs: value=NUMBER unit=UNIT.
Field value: value=80 unit=mmHg
